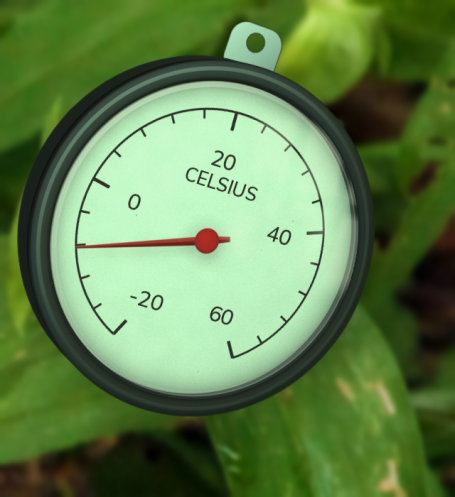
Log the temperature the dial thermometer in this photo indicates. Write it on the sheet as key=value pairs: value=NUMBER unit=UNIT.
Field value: value=-8 unit=°C
